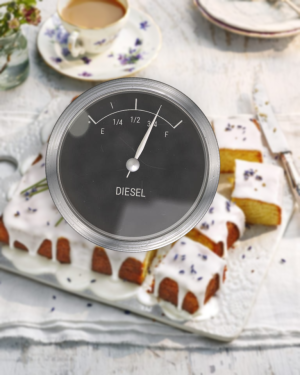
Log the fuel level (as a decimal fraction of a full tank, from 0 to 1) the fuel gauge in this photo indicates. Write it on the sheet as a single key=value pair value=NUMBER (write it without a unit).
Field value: value=0.75
